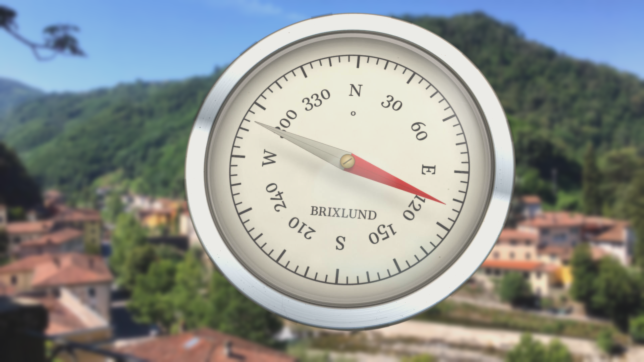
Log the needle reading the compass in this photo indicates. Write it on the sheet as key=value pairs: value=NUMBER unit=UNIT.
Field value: value=110 unit=°
